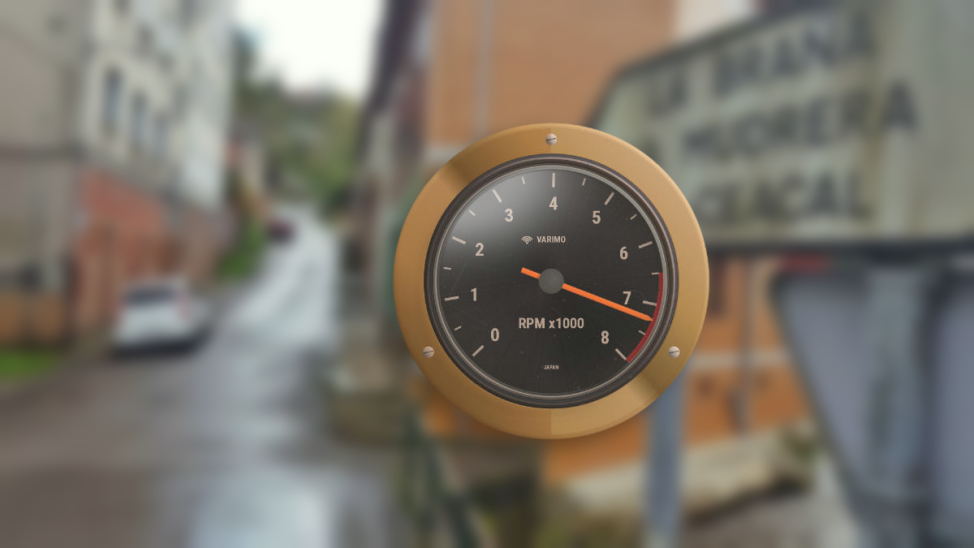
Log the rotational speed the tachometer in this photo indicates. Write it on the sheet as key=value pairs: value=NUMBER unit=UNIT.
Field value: value=7250 unit=rpm
